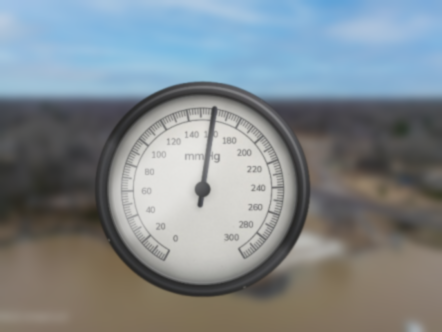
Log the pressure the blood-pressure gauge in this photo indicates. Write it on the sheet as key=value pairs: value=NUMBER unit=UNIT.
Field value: value=160 unit=mmHg
